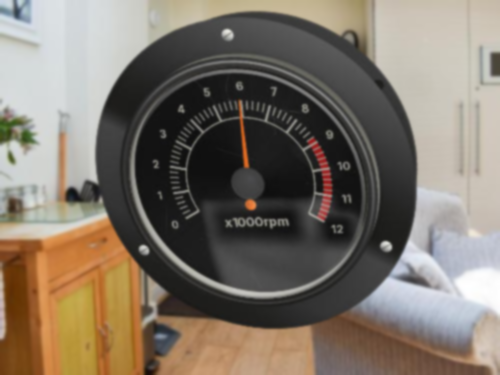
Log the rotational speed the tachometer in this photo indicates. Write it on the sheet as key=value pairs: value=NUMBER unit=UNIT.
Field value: value=6000 unit=rpm
